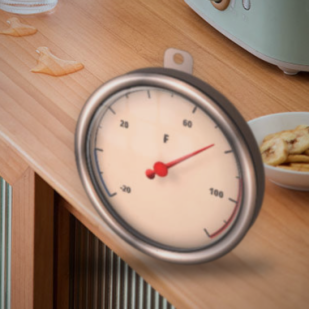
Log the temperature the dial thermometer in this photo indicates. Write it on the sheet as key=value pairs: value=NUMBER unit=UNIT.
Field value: value=75 unit=°F
